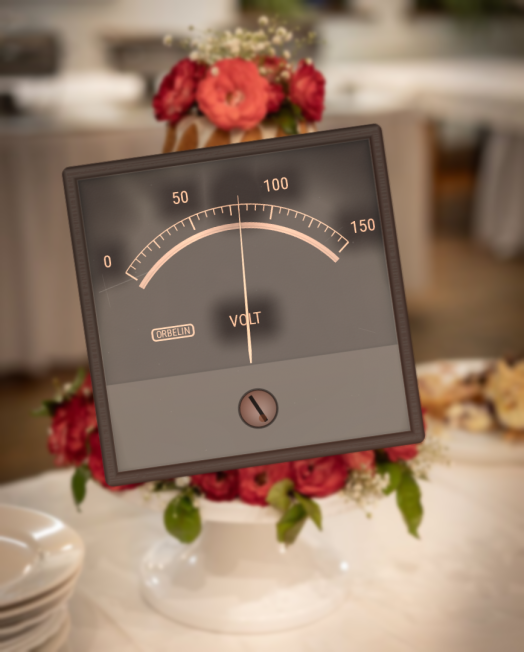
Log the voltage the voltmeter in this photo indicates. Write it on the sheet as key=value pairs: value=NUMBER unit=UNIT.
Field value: value=80 unit=V
